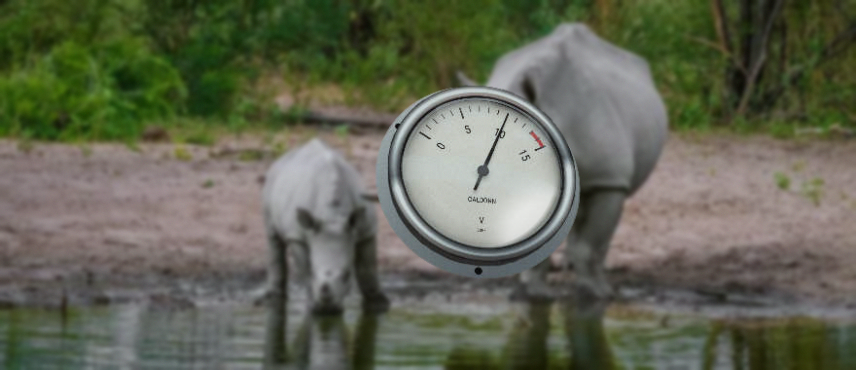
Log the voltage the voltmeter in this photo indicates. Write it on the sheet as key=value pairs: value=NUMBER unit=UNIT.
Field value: value=10 unit=V
